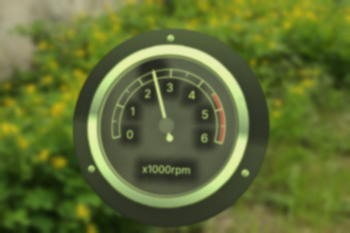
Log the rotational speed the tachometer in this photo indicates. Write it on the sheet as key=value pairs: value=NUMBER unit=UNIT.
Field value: value=2500 unit=rpm
